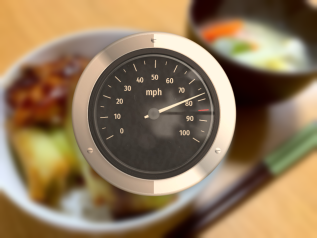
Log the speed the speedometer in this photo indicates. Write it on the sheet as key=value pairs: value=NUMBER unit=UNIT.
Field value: value=77.5 unit=mph
